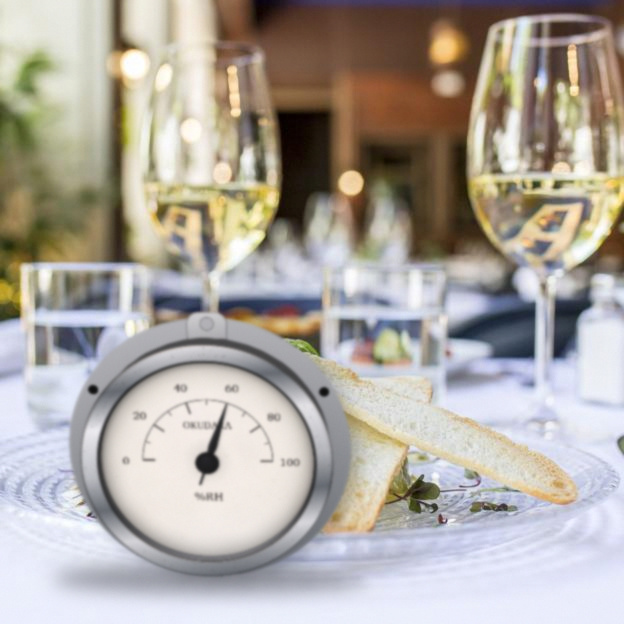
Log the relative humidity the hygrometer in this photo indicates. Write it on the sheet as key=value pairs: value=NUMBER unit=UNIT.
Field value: value=60 unit=%
